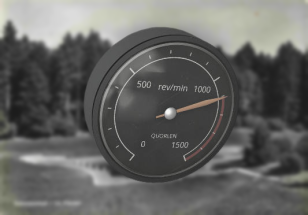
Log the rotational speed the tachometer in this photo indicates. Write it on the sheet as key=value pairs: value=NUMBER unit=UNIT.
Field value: value=1100 unit=rpm
